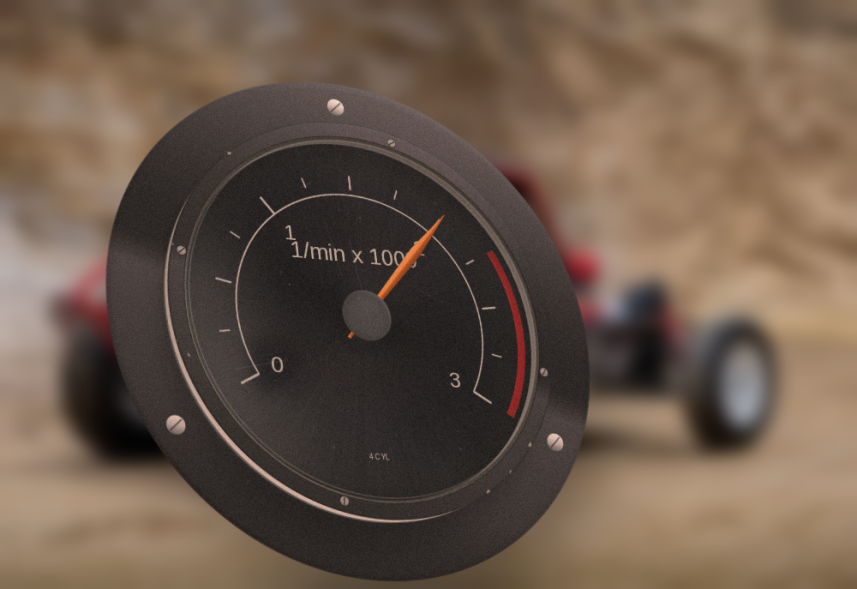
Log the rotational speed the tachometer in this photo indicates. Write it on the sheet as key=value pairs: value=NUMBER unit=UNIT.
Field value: value=2000 unit=rpm
